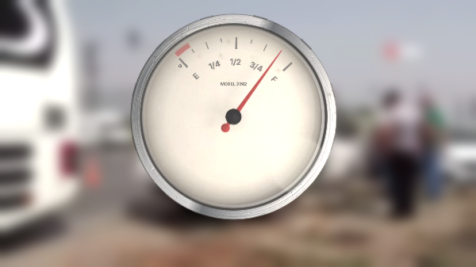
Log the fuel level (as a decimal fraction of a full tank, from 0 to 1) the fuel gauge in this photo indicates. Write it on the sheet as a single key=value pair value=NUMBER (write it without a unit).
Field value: value=0.875
